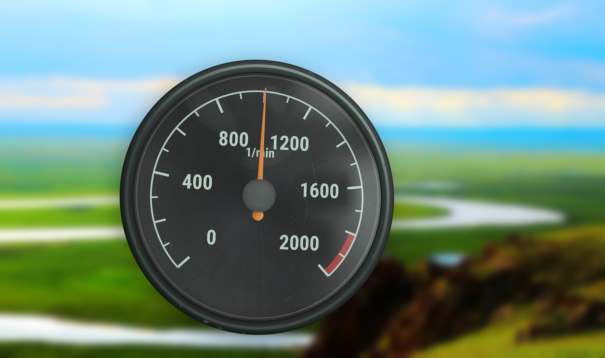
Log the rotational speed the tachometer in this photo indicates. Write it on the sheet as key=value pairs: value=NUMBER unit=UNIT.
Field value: value=1000 unit=rpm
